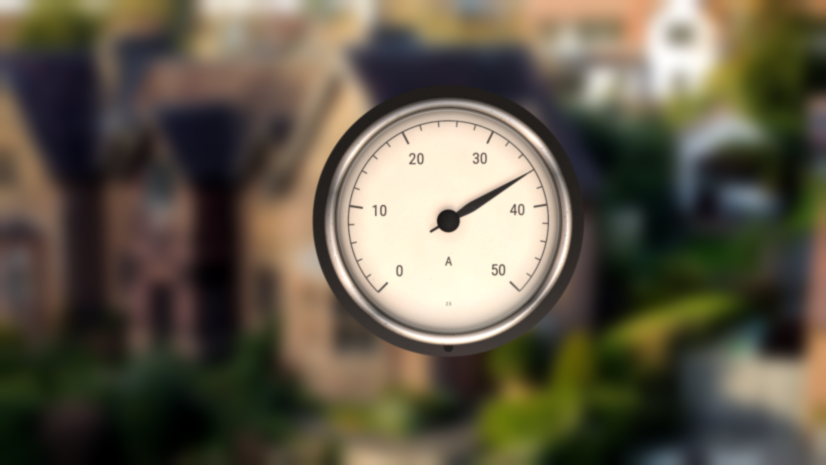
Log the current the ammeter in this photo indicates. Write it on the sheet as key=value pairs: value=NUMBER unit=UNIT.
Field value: value=36 unit=A
